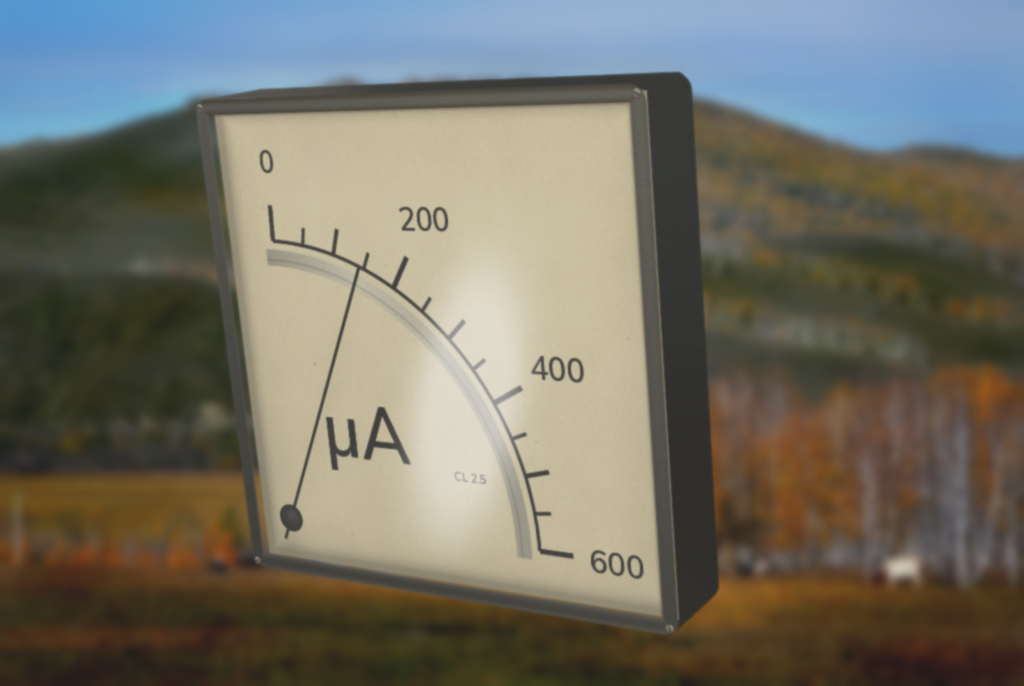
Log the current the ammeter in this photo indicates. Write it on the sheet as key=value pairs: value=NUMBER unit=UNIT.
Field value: value=150 unit=µA
